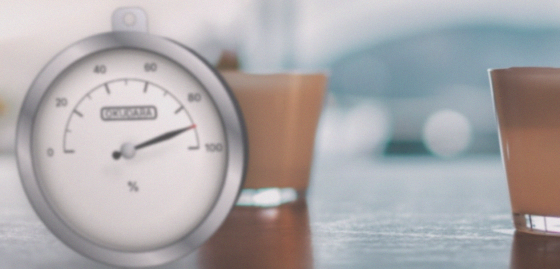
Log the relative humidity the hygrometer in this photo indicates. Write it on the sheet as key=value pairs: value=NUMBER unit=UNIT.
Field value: value=90 unit=%
